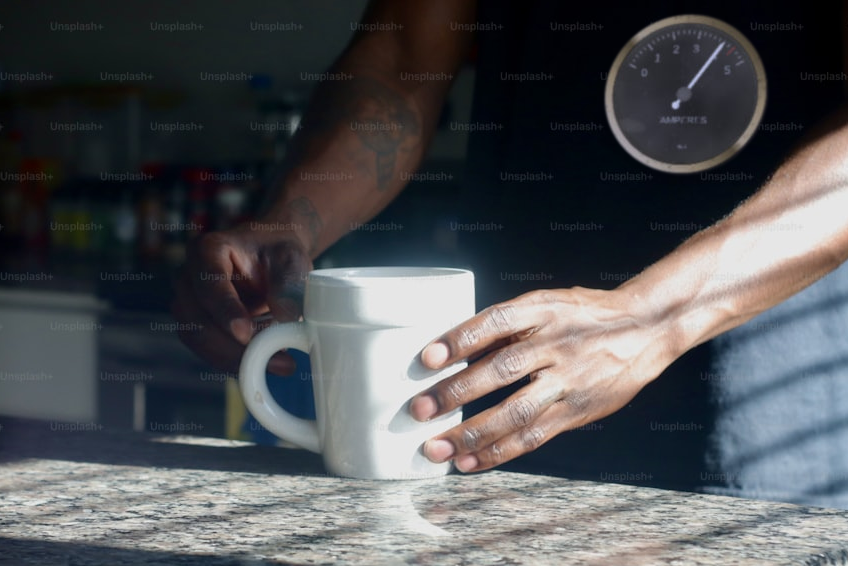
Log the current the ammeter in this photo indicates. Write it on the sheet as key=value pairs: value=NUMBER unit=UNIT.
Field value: value=4 unit=A
